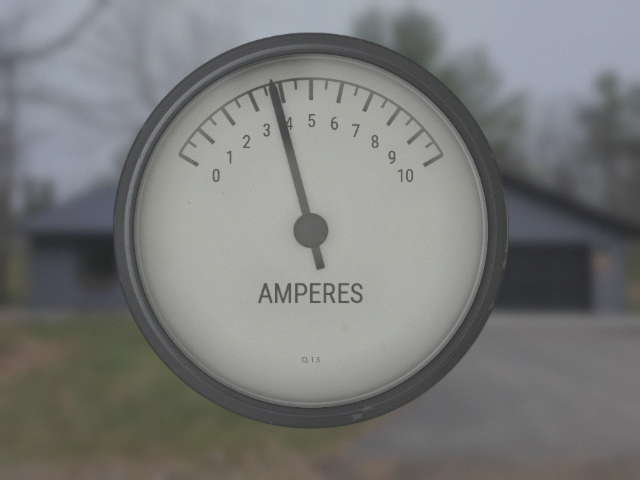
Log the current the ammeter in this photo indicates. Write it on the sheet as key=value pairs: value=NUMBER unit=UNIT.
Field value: value=3.75 unit=A
